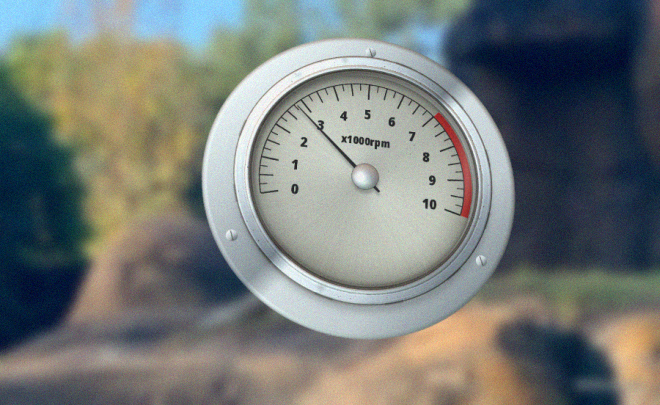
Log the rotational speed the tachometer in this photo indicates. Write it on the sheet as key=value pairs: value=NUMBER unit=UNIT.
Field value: value=2750 unit=rpm
